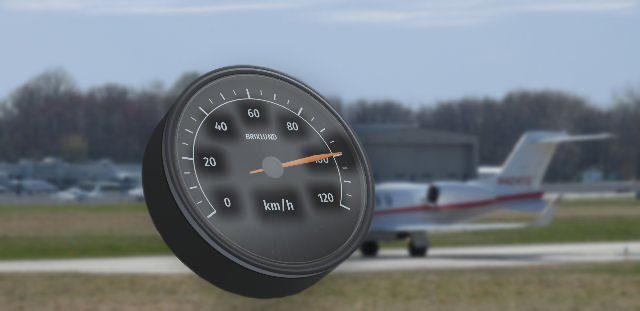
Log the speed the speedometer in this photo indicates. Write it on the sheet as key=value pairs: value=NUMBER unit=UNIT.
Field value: value=100 unit=km/h
